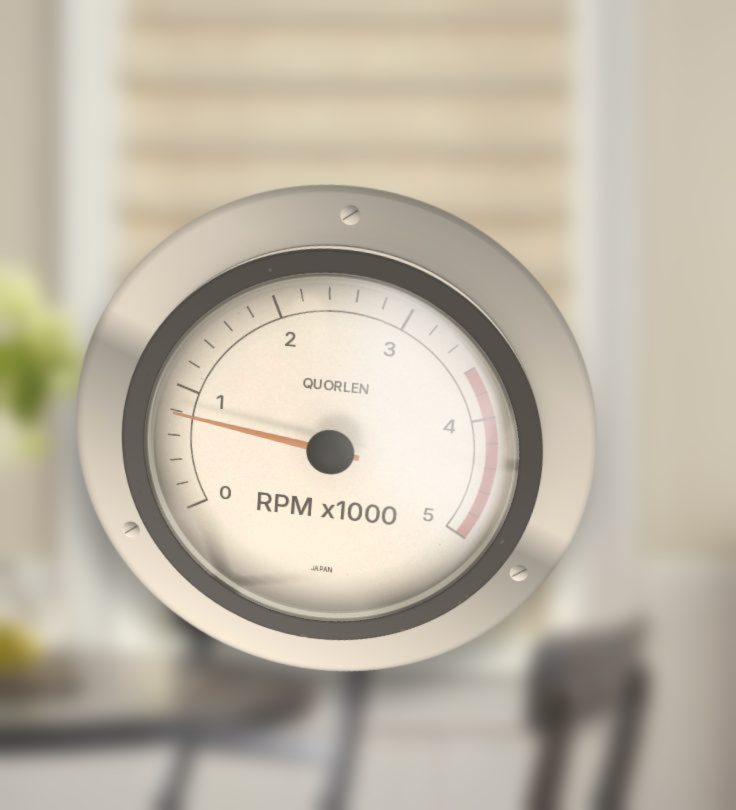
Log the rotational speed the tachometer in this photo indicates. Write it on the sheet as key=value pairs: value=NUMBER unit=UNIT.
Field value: value=800 unit=rpm
